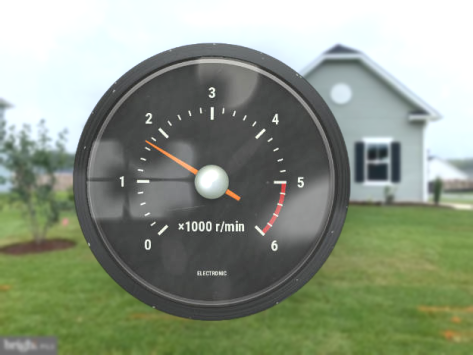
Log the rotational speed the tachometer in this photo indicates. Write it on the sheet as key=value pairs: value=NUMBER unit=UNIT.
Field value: value=1700 unit=rpm
